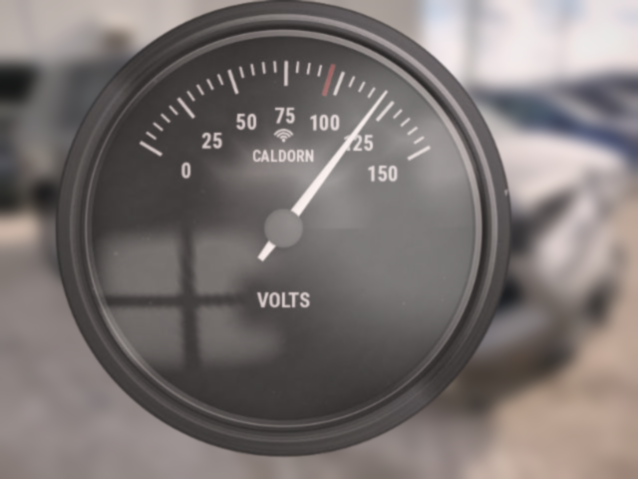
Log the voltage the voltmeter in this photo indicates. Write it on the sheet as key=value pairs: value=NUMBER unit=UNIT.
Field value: value=120 unit=V
